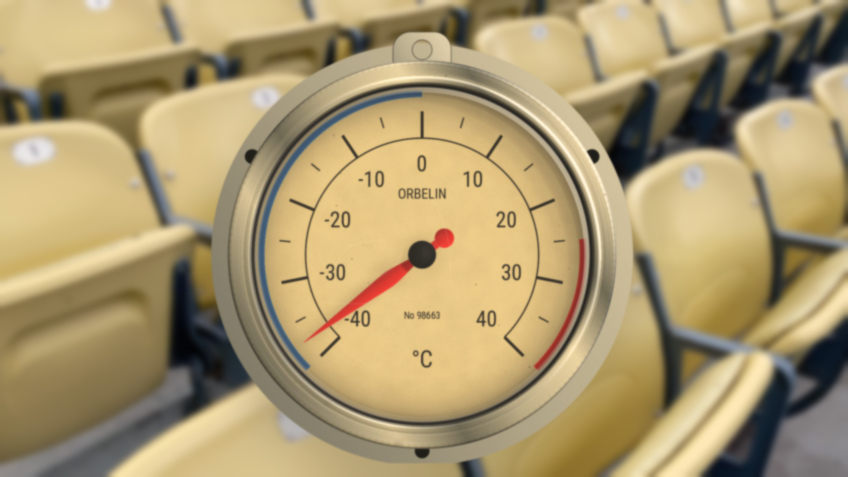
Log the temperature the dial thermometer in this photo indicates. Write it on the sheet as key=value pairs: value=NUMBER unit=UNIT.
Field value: value=-37.5 unit=°C
